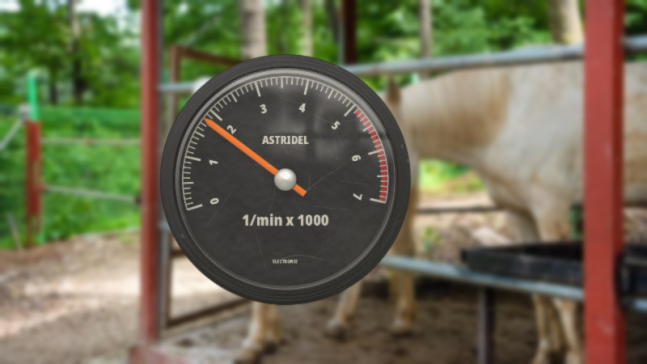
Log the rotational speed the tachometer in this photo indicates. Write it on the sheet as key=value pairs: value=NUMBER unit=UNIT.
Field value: value=1800 unit=rpm
